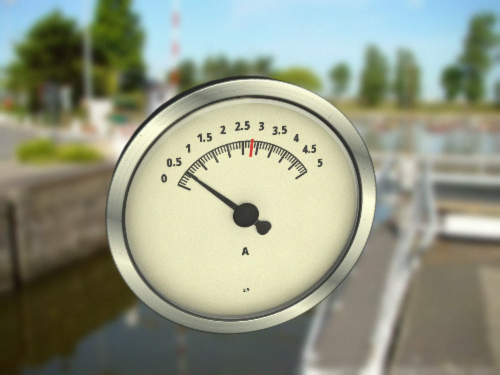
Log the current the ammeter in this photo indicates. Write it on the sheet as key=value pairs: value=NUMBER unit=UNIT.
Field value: value=0.5 unit=A
